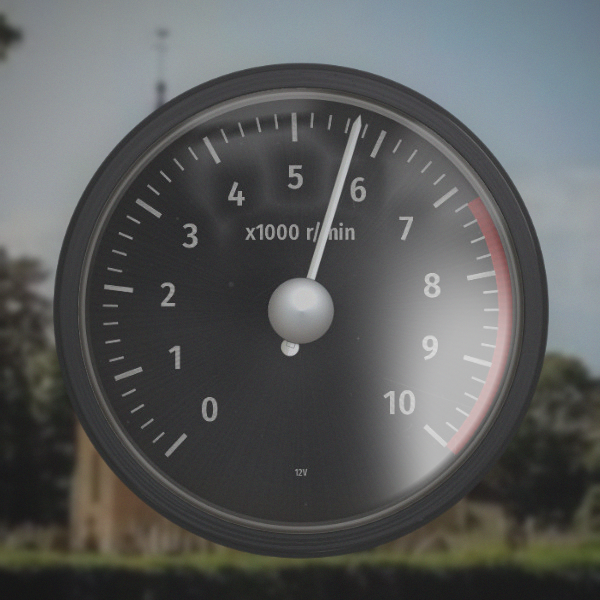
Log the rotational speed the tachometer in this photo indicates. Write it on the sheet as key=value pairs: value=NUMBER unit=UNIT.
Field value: value=5700 unit=rpm
